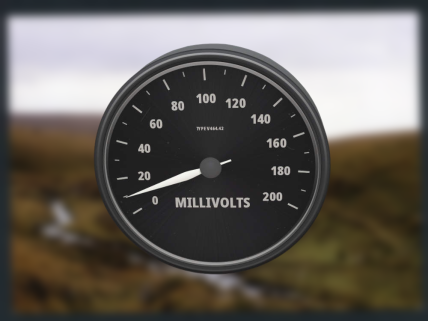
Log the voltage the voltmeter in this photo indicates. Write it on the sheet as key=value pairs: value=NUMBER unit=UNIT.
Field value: value=10 unit=mV
